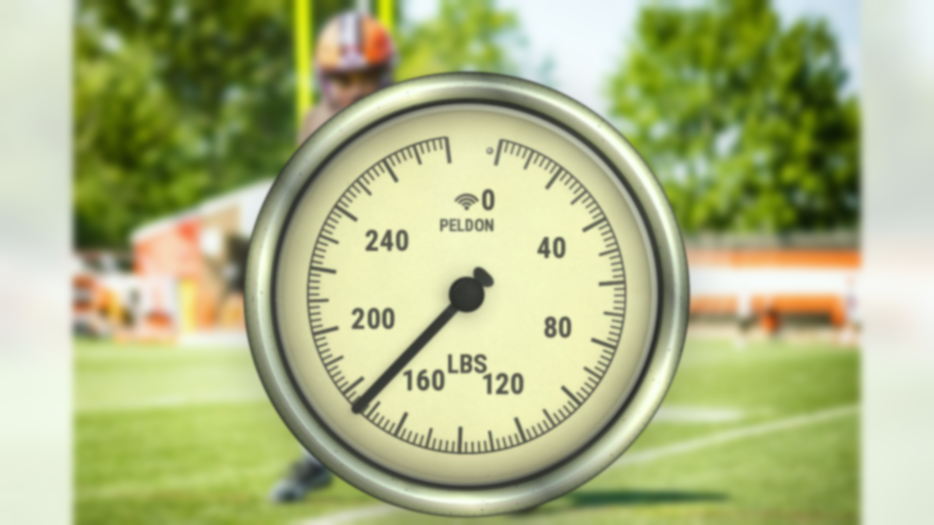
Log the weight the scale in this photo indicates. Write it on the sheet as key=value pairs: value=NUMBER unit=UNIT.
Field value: value=174 unit=lb
